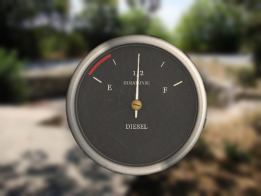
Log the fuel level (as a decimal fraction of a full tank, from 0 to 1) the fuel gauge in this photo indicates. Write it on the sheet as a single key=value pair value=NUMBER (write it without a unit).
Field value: value=0.5
